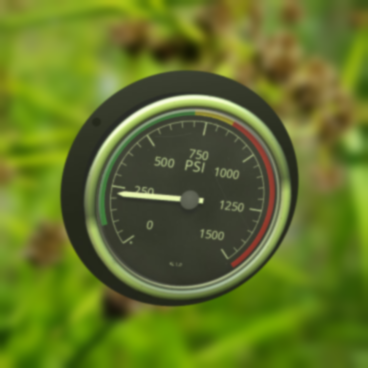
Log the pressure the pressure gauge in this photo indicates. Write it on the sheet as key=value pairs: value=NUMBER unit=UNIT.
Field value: value=225 unit=psi
